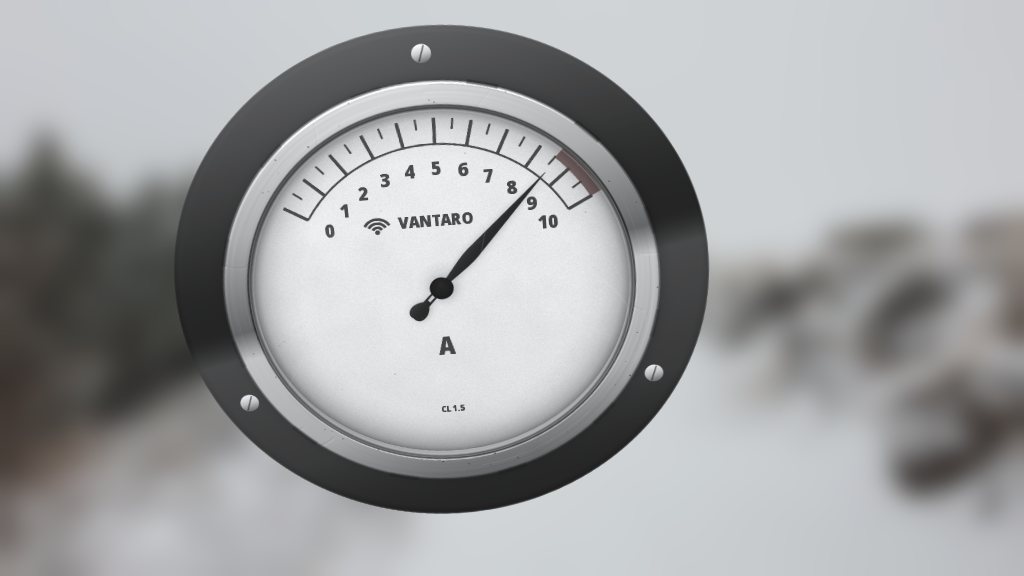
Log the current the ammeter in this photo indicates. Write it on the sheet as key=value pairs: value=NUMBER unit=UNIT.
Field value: value=8.5 unit=A
